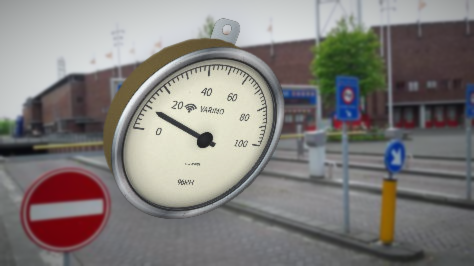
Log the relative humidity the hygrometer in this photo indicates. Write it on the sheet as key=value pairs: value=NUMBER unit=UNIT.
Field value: value=10 unit=%
